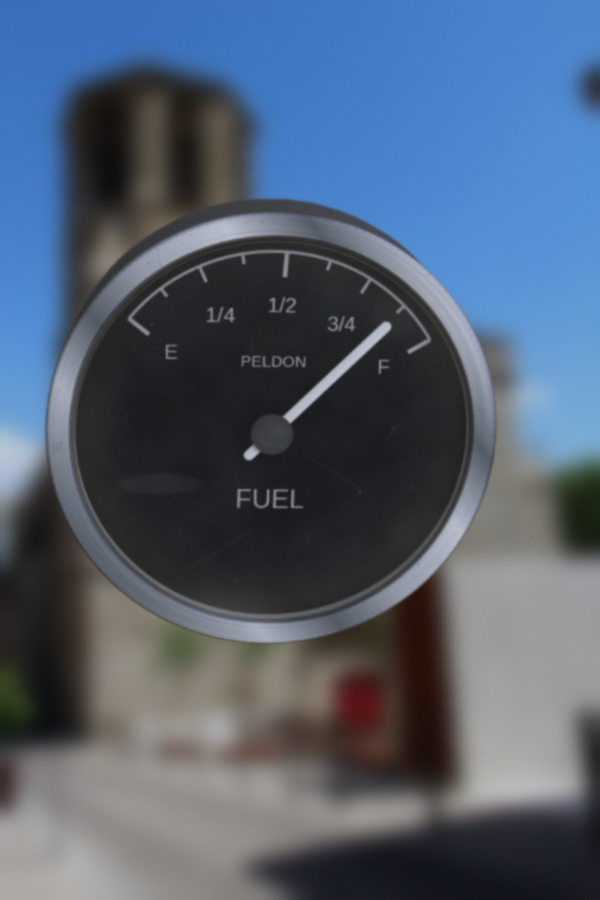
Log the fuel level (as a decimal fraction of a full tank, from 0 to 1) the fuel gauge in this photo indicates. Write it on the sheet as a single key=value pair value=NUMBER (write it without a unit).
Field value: value=0.875
